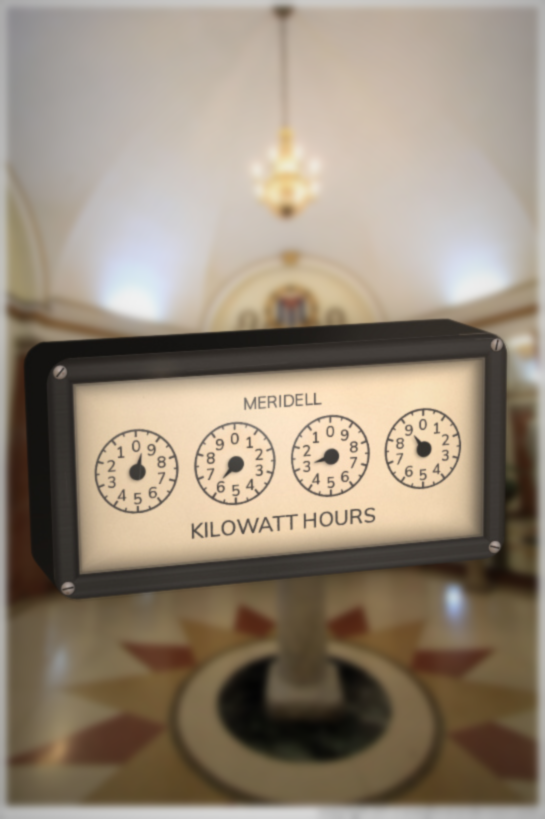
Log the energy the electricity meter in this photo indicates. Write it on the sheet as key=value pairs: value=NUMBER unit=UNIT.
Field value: value=9629 unit=kWh
